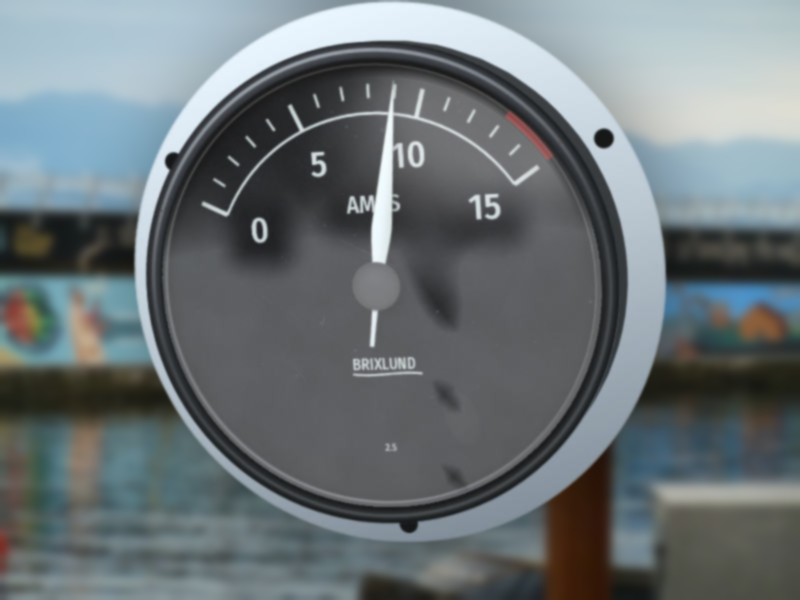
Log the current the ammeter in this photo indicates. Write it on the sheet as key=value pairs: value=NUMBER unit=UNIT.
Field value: value=9 unit=A
